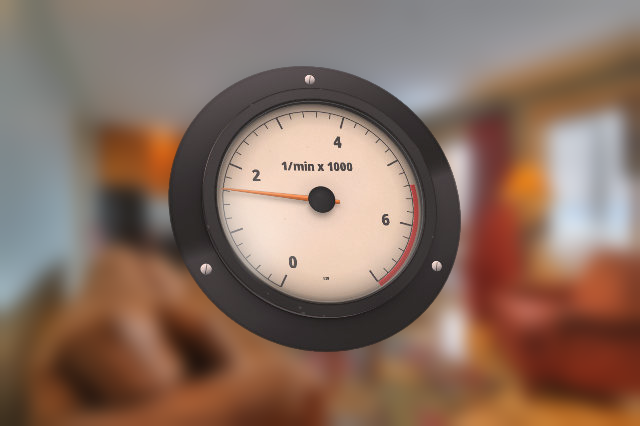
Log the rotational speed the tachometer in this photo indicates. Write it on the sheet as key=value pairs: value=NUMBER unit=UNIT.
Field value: value=1600 unit=rpm
